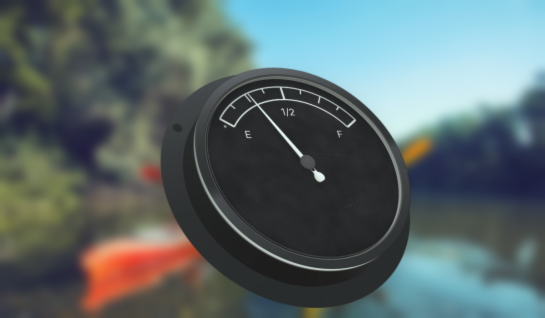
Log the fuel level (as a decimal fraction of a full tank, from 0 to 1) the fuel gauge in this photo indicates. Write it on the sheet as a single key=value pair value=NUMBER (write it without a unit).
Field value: value=0.25
